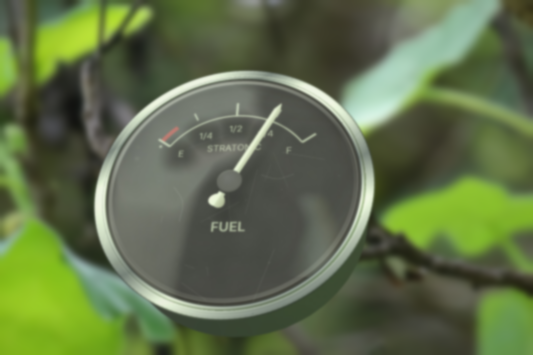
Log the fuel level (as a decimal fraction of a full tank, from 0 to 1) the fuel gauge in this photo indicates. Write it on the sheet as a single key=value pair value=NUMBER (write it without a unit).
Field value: value=0.75
